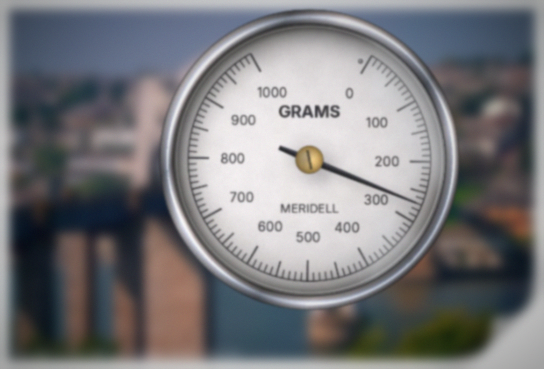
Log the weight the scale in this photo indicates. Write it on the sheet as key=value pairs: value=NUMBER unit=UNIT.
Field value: value=270 unit=g
